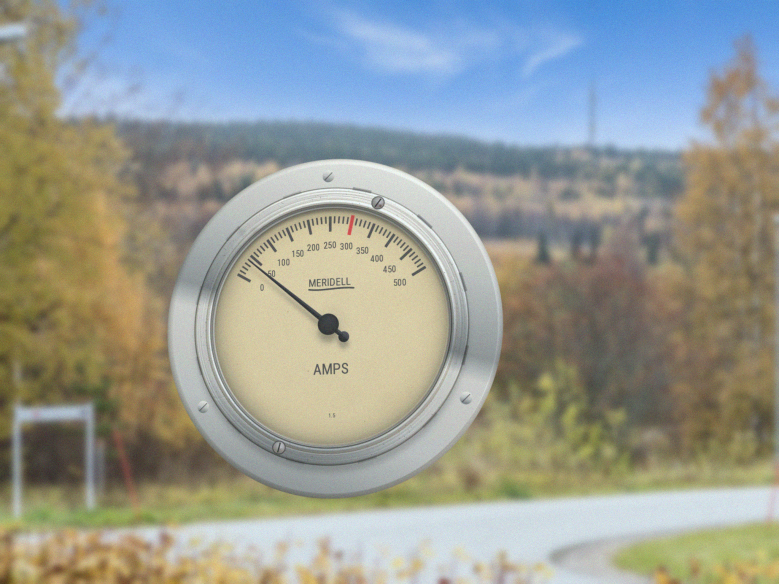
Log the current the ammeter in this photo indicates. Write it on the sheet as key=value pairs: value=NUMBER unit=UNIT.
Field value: value=40 unit=A
